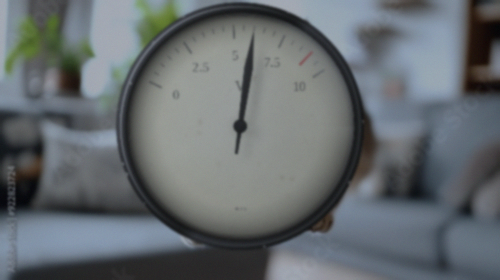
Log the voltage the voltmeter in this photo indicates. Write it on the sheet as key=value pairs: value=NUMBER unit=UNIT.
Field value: value=6 unit=V
